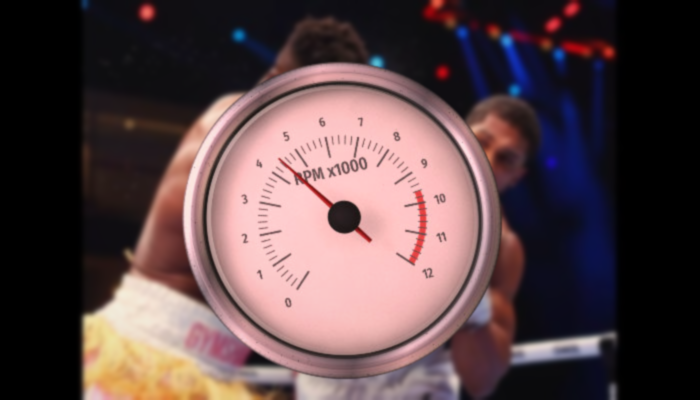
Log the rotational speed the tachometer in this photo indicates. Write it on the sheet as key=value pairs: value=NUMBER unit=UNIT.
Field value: value=4400 unit=rpm
